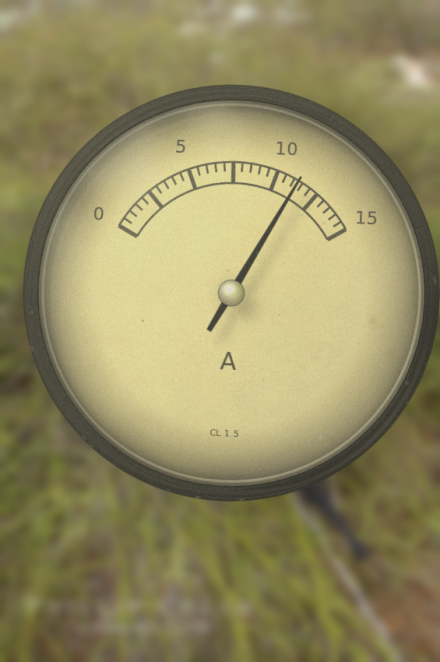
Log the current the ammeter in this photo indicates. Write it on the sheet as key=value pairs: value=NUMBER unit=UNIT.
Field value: value=11.25 unit=A
